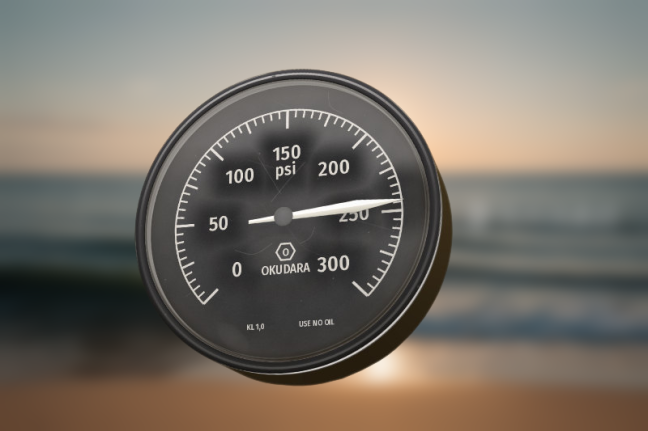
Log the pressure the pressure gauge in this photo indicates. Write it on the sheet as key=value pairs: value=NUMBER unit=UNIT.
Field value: value=245 unit=psi
